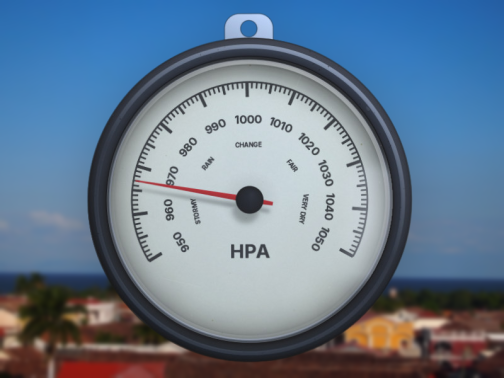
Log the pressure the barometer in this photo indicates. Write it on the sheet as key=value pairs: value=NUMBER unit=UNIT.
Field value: value=967 unit=hPa
